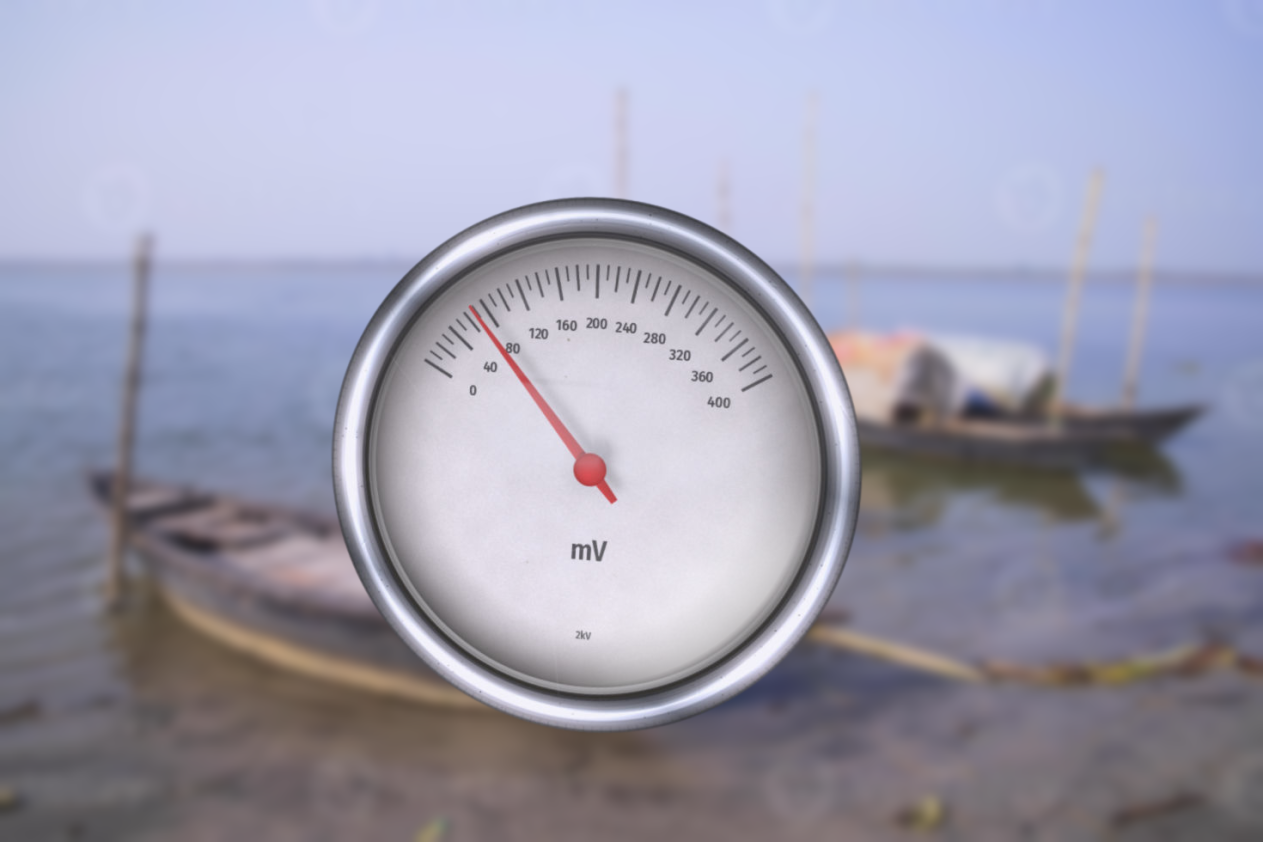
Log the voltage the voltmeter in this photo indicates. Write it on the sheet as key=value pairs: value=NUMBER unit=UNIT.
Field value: value=70 unit=mV
